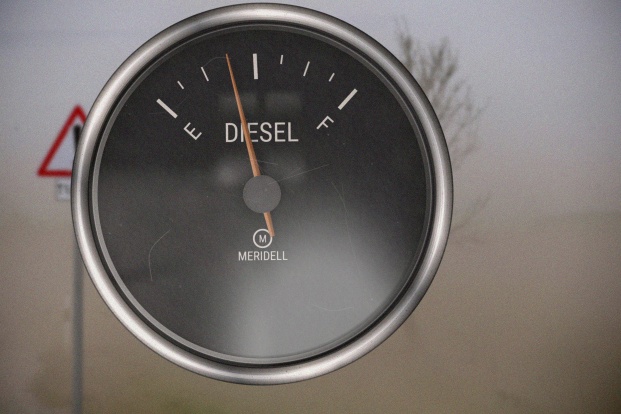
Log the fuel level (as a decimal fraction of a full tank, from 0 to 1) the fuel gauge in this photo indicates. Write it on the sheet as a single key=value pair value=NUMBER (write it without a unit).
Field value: value=0.375
